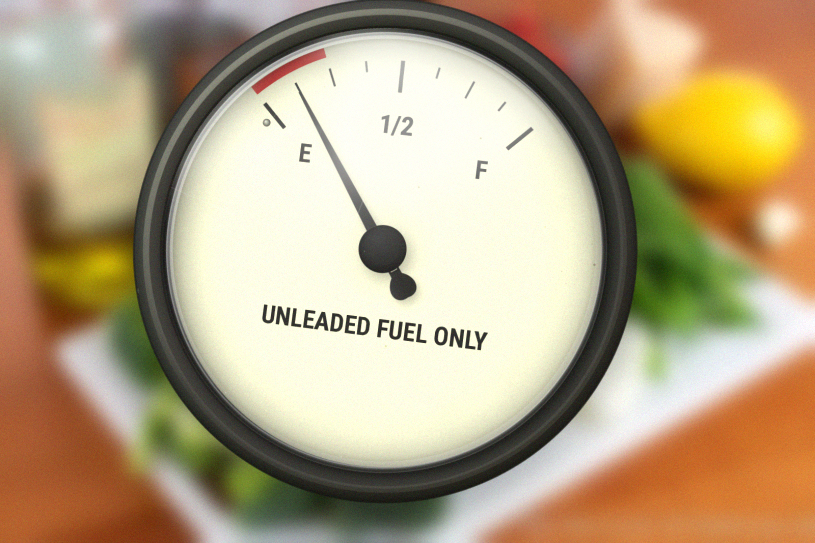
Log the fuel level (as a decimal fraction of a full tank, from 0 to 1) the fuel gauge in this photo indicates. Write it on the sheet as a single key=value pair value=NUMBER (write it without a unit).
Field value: value=0.125
